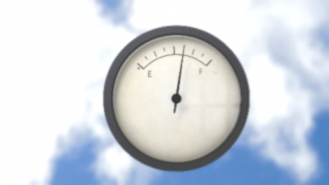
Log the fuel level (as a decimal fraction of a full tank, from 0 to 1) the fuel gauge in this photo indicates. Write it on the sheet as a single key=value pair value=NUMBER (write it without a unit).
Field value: value=0.625
